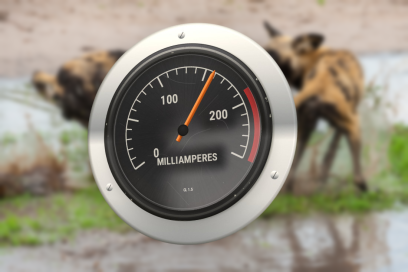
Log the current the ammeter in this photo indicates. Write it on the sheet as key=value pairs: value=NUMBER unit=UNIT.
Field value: value=160 unit=mA
